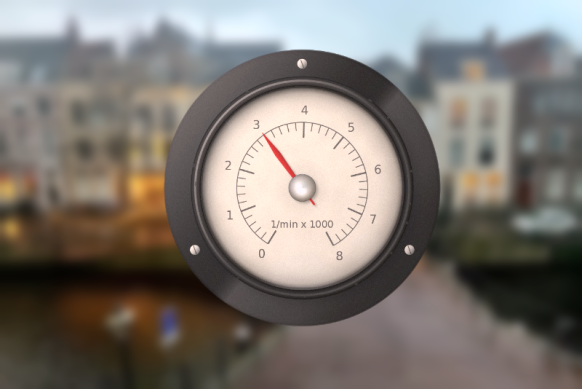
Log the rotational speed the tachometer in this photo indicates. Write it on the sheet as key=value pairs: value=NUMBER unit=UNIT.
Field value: value=3000 unit=rpm
